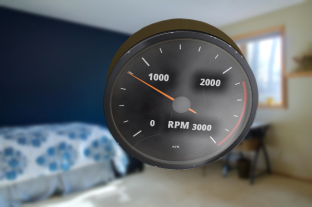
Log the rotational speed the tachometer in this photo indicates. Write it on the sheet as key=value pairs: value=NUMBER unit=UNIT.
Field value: value=800 unit=rpm
